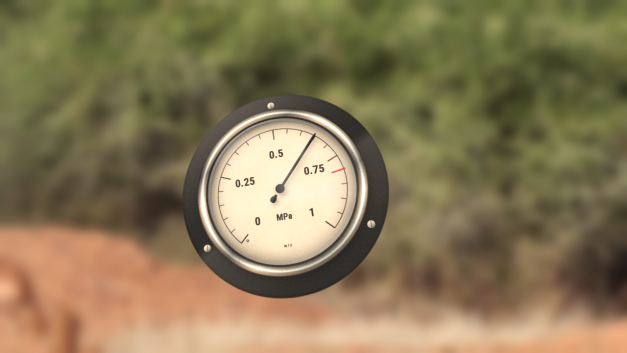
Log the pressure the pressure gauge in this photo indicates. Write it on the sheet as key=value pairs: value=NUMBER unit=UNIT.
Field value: value=0.65 unit=MPa
